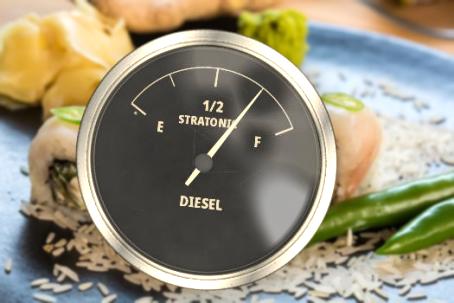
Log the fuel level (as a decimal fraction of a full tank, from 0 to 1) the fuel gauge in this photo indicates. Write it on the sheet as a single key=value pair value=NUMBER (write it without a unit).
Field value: value=0.75
